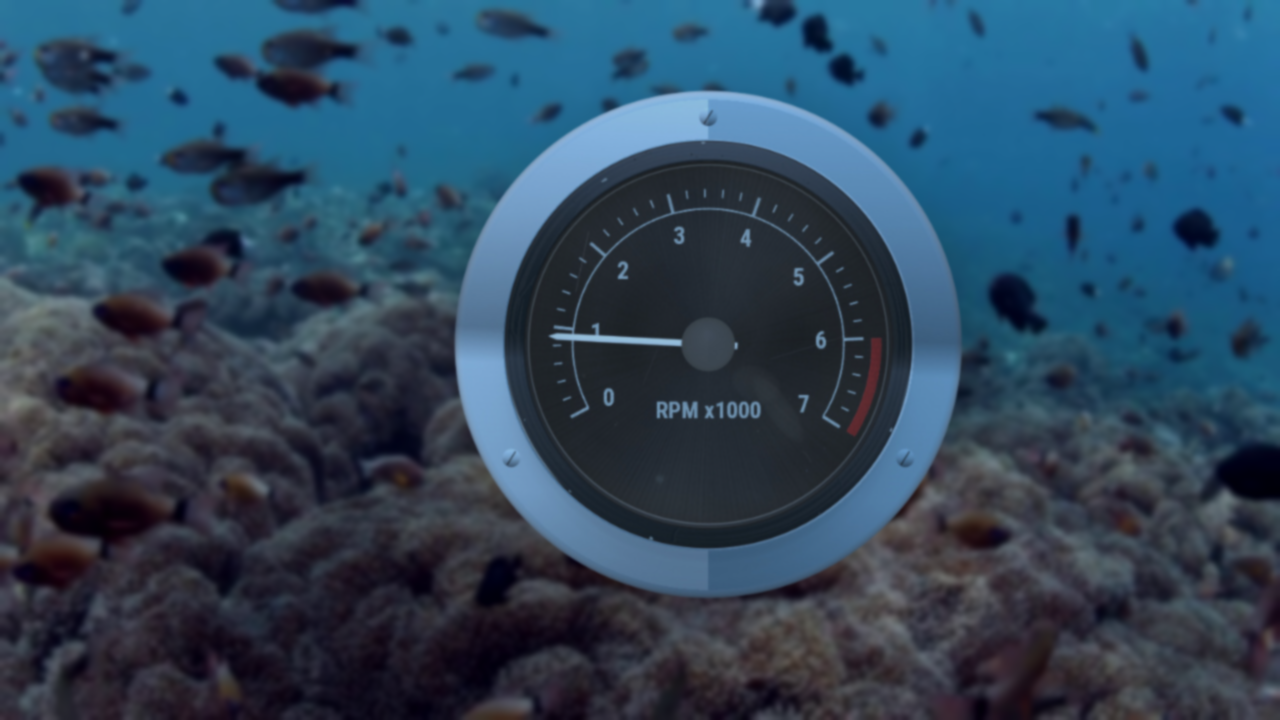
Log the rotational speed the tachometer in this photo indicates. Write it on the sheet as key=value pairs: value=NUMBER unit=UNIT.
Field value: value=900 unit=rpm
